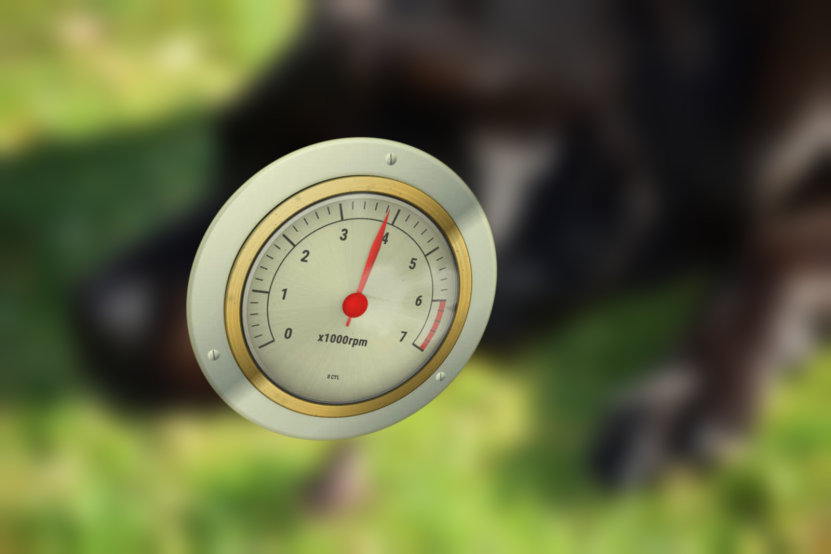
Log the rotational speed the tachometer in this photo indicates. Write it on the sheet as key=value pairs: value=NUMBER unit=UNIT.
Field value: value=3800 unit=rpm
